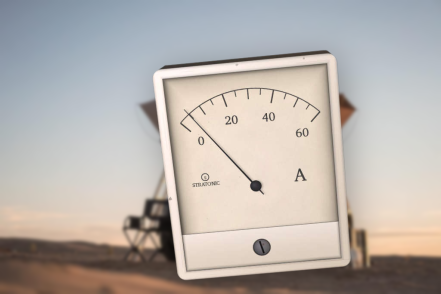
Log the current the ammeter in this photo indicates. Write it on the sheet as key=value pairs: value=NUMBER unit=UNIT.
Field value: value=5 unit=A
